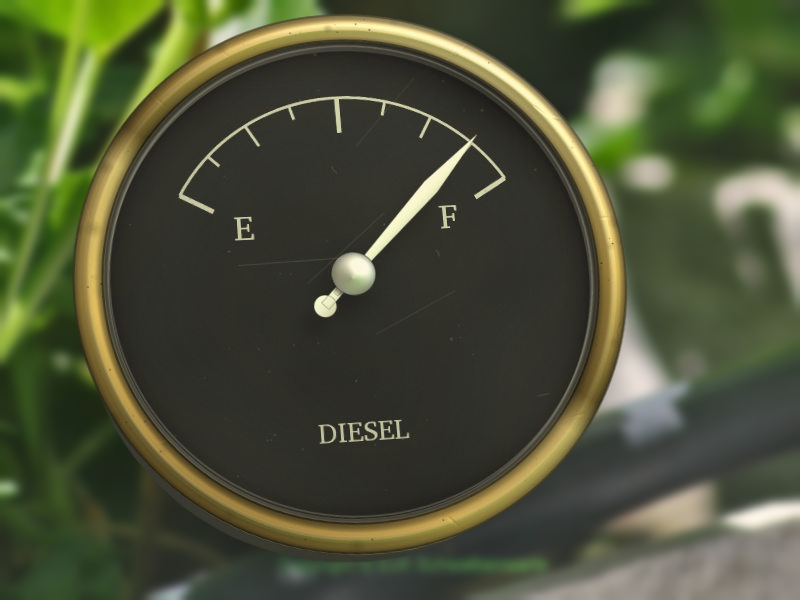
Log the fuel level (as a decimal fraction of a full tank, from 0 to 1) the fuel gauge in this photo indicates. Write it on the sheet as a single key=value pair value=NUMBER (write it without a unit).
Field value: value=0.875
